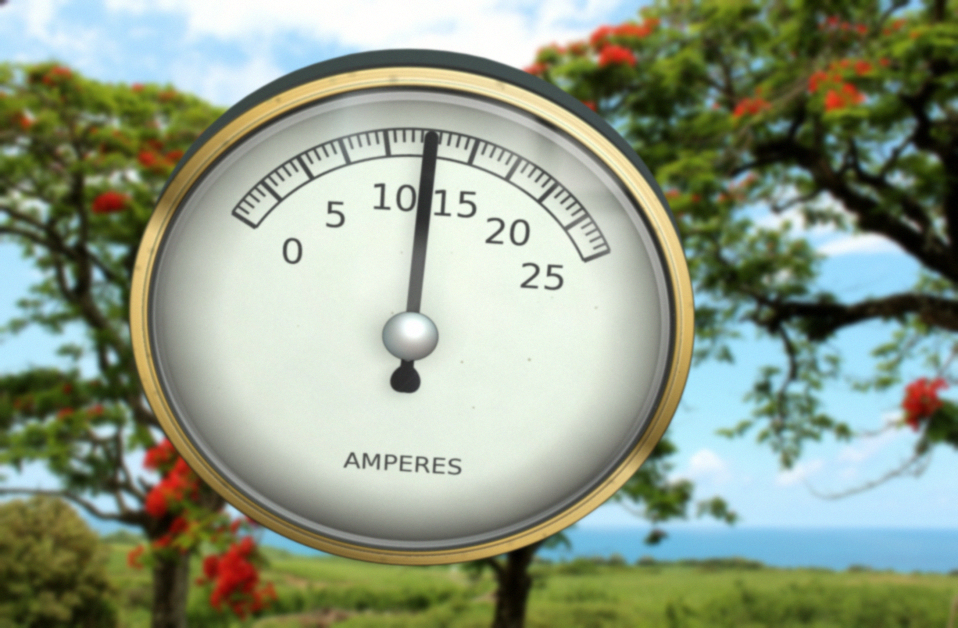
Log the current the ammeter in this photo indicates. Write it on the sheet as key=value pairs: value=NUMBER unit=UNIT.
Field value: value=12.5 unit=A
